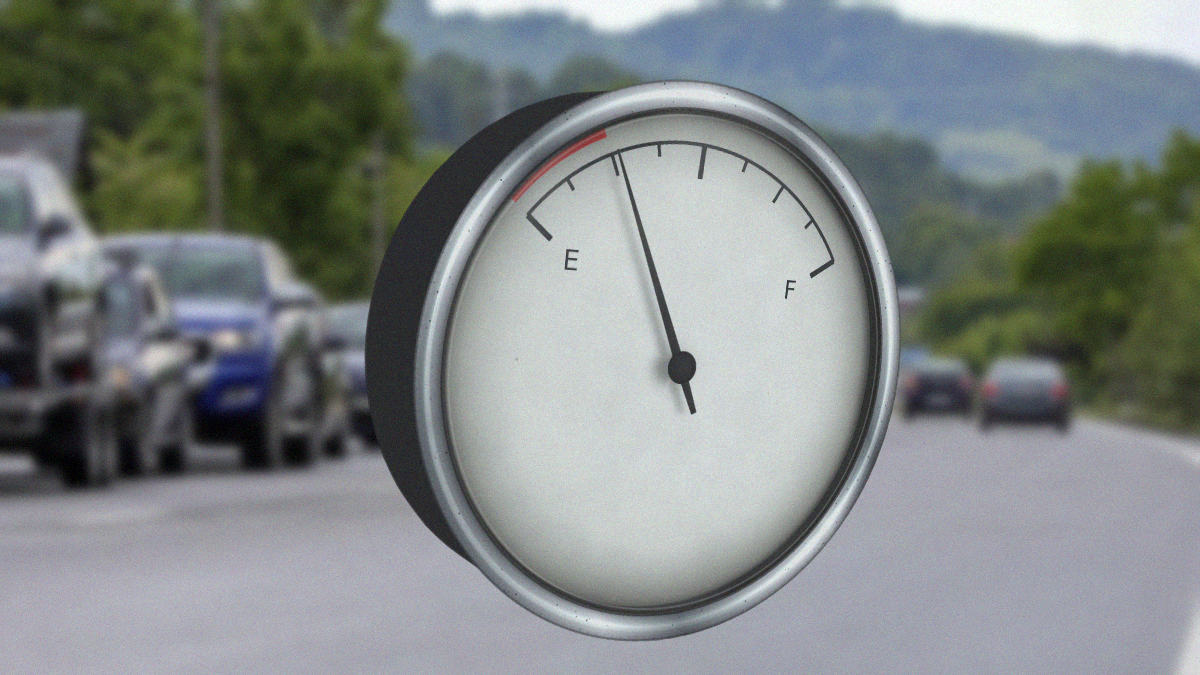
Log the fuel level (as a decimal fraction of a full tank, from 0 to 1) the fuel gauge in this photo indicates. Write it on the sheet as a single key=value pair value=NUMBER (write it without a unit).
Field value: value=0.25
